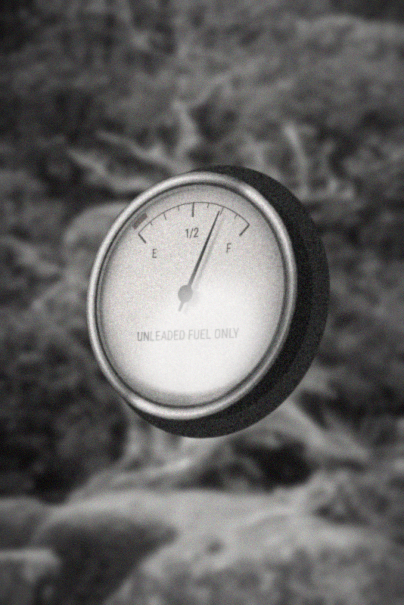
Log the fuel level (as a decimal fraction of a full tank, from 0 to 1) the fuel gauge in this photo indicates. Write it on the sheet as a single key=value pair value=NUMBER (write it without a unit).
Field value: value=0.75
